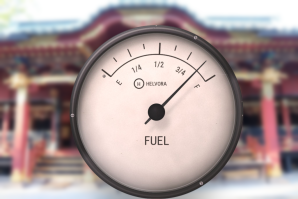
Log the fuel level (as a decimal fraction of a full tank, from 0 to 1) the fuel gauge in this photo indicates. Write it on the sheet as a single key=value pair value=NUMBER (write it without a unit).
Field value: value=0.875
